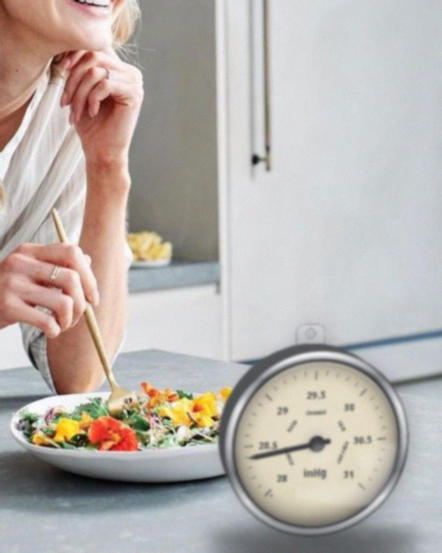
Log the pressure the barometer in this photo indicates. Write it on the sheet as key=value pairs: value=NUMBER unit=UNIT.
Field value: value=28.4 unit=inHg
